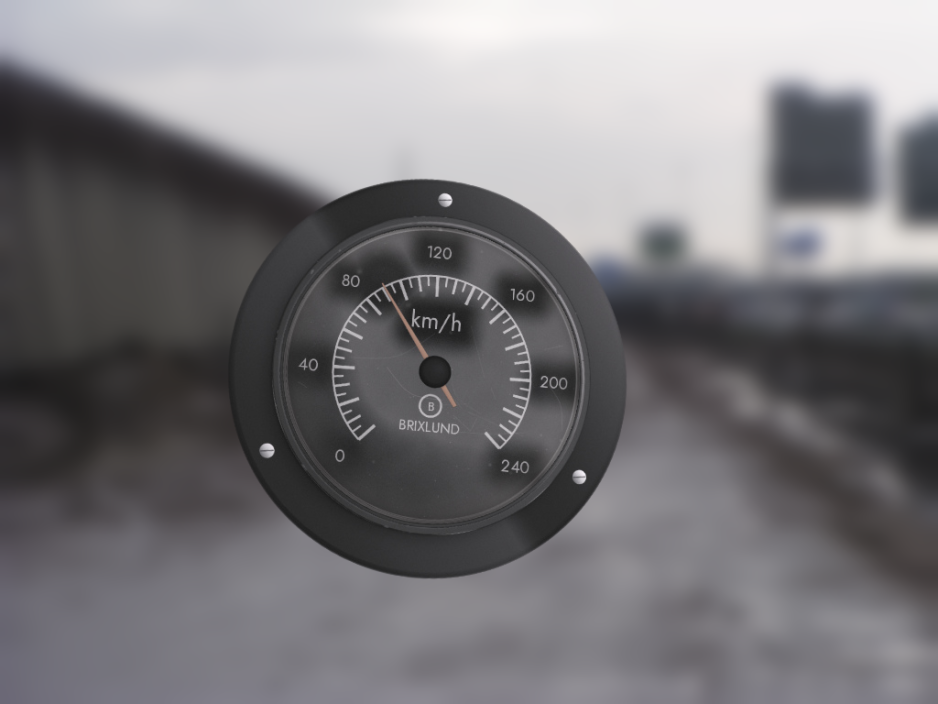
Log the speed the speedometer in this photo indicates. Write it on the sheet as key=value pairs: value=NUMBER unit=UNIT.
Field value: value=90 unit=km/h
